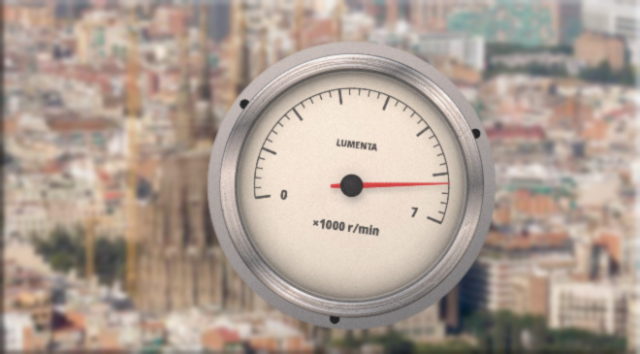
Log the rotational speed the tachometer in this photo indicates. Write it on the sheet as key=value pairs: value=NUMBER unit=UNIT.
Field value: value=6200 unit=rpm
